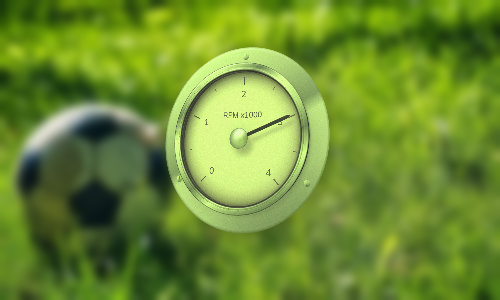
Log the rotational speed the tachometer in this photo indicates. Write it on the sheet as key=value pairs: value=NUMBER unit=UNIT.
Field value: value=3000 unit=rpm
